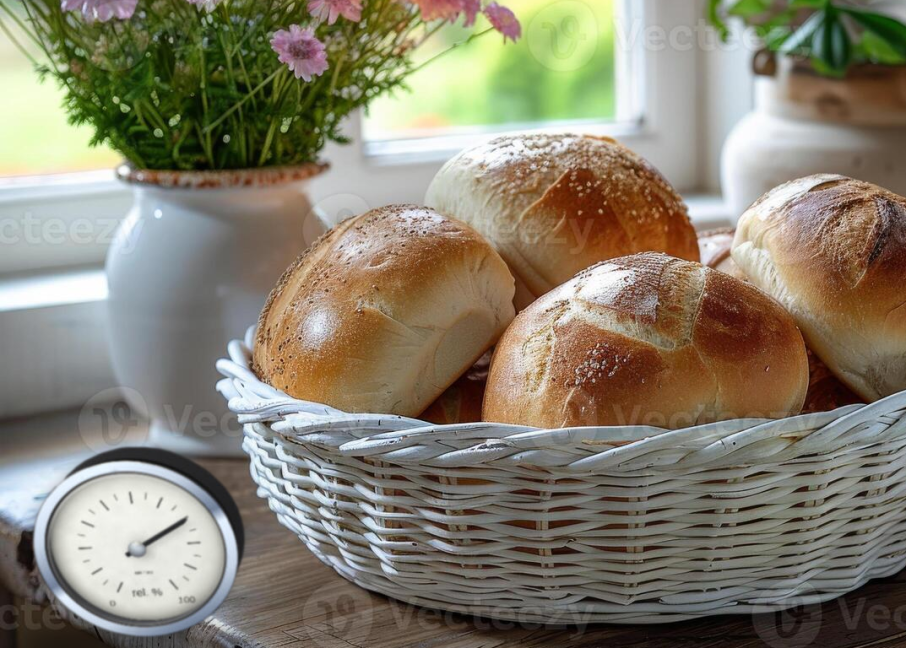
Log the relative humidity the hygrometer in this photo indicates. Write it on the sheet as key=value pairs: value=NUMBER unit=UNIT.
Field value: value=70 unit=%
